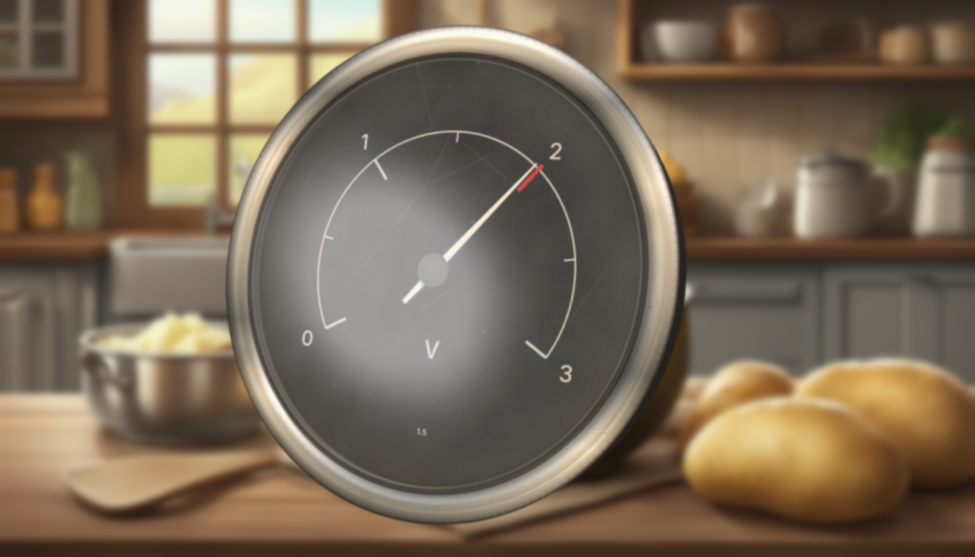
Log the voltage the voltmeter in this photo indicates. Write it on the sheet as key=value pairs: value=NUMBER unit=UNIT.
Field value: value=2 unit=V
